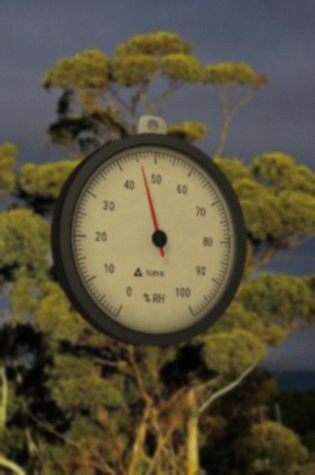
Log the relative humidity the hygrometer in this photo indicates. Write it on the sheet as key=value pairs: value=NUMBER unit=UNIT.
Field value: value=45 unit=%
